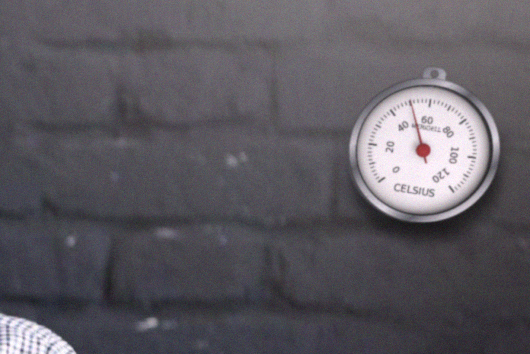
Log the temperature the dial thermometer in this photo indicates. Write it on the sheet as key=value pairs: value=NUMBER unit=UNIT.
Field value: value=50 unit=°C
